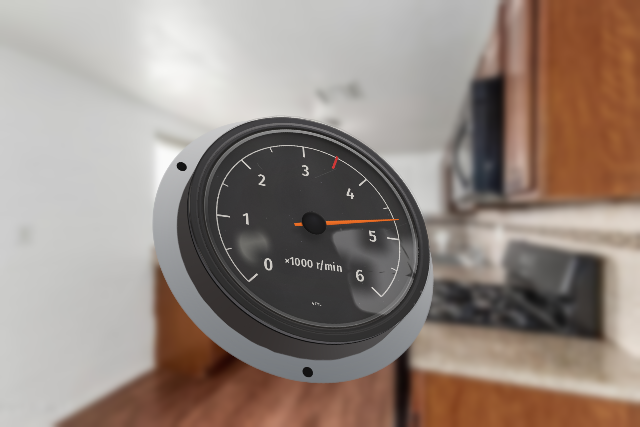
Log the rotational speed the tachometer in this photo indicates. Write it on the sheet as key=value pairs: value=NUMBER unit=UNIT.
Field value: value=4750 unit=rpm
